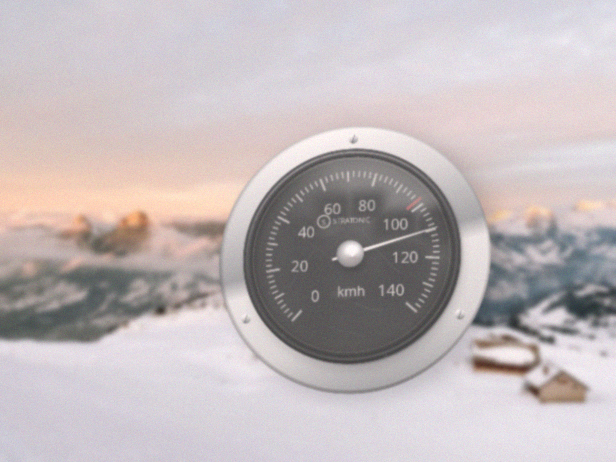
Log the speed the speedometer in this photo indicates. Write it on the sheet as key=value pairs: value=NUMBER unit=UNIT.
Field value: value=110 unit=km/h
